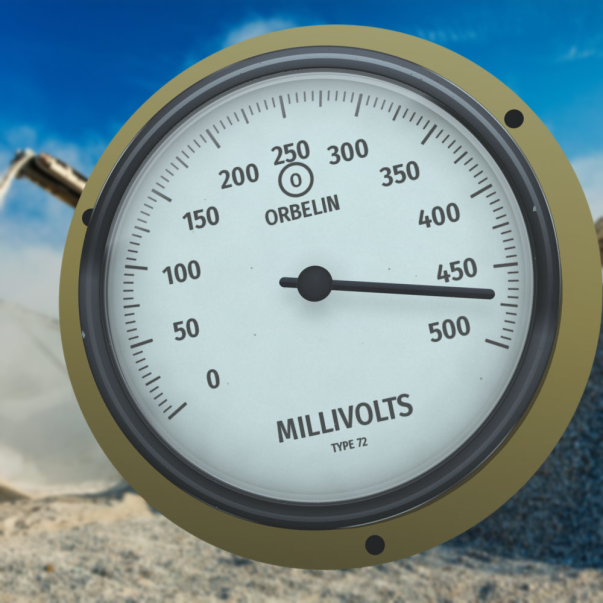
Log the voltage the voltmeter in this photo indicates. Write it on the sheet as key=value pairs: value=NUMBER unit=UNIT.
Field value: value=470 unit=mV
